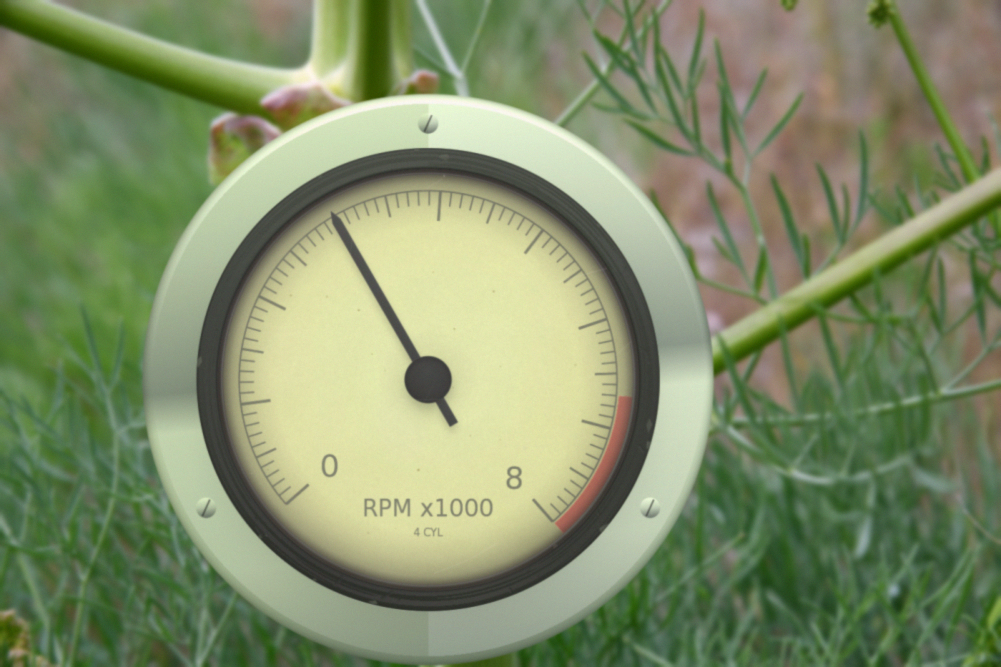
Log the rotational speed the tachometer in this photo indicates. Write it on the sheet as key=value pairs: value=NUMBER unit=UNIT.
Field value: value=3000 unit=rpm
